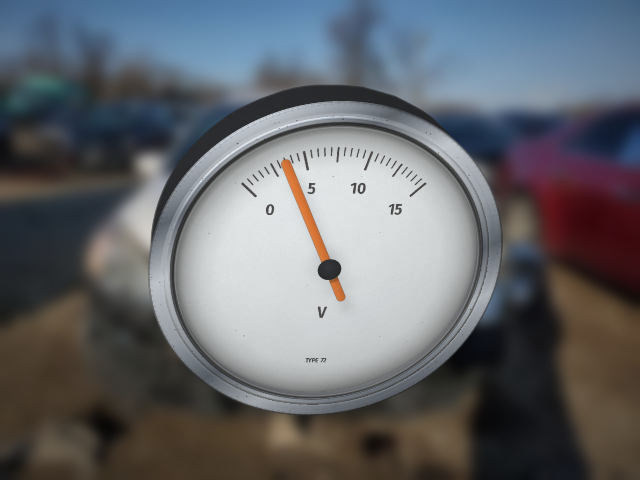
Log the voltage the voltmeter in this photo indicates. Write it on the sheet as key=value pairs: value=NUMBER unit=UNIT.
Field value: value=3.5 unit=V
